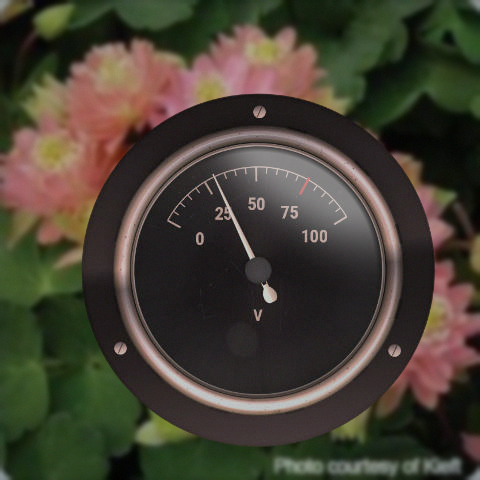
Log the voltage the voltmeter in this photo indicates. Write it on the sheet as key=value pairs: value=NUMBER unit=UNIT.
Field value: value=30 unit=V
